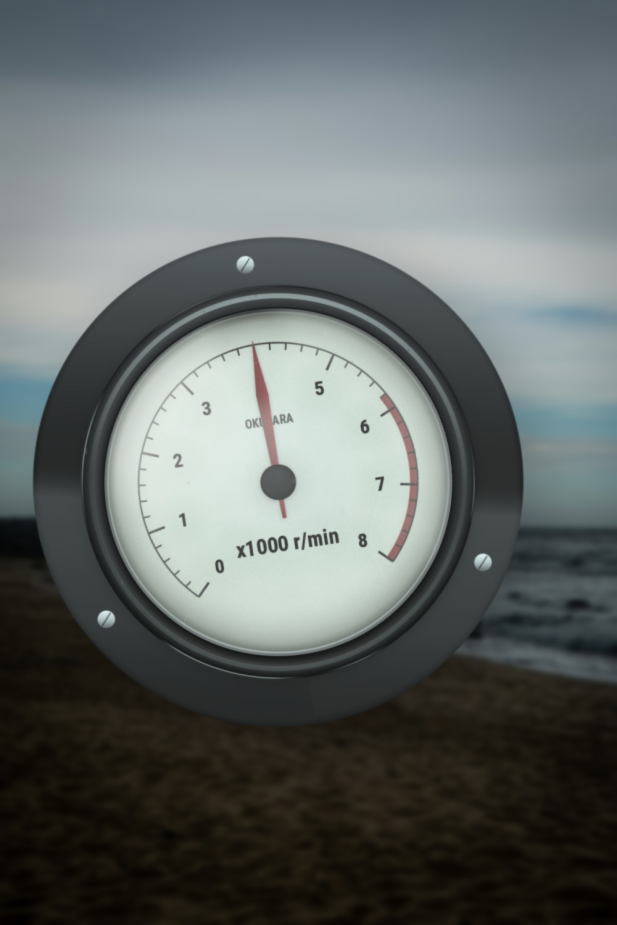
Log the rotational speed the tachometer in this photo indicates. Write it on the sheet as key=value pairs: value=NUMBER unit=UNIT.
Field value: value=4000 unit=rpm
